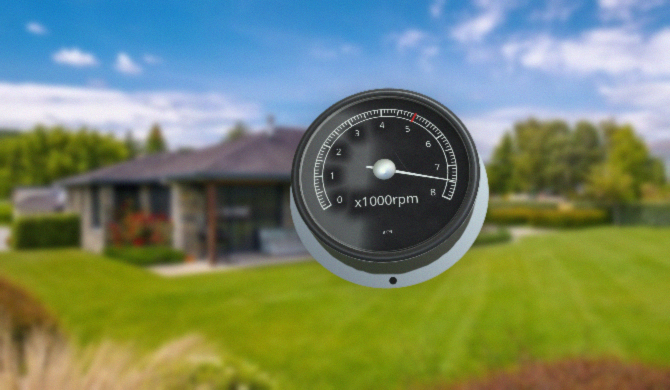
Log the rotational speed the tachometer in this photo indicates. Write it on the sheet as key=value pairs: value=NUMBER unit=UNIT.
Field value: value=7500 unit=rpm
